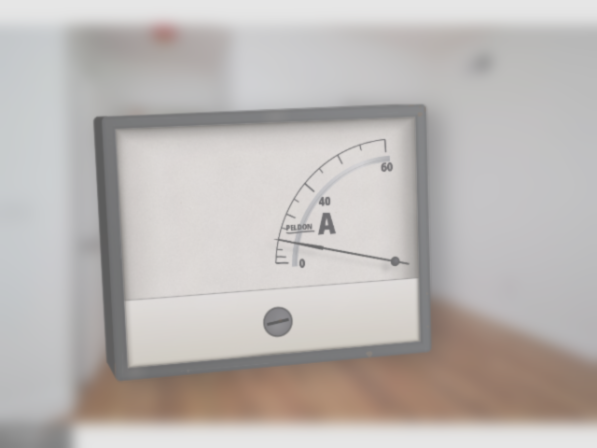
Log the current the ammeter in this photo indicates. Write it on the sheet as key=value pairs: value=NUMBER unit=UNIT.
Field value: value=20 unit=A
